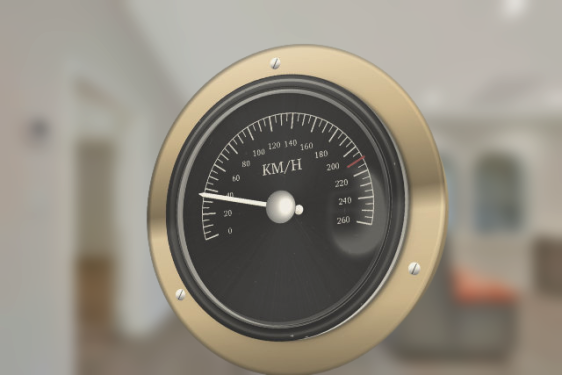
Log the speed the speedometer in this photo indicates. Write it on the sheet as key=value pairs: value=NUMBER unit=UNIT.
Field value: value=35 unit=km/h
